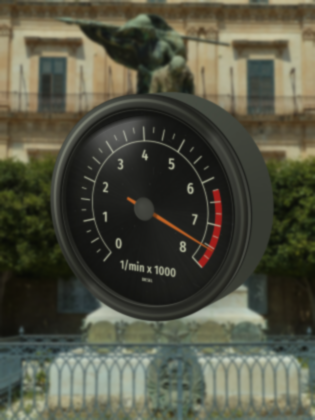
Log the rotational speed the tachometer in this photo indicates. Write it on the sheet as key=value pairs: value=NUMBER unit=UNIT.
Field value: value=7500 unit=rpm
